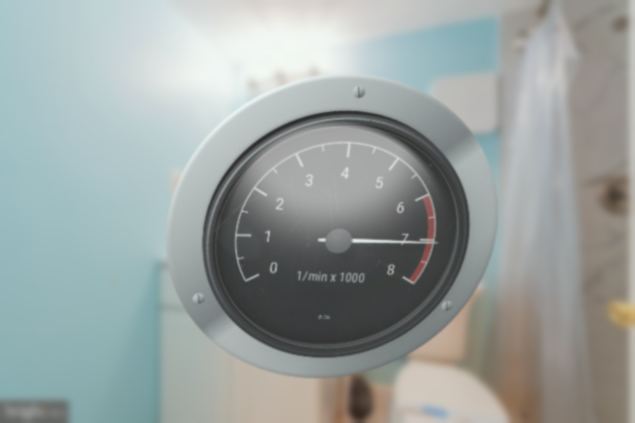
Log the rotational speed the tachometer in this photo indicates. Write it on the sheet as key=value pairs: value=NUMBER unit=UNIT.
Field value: value=7000 unit=rpm
